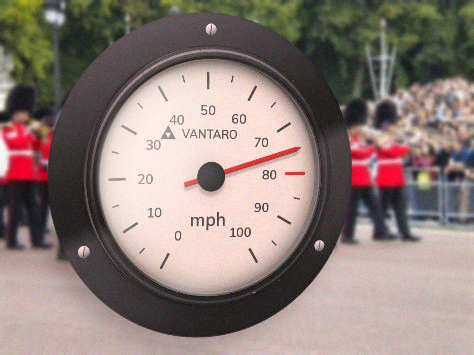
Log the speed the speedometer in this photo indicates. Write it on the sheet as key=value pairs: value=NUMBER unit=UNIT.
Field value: value=75 unit=mph
